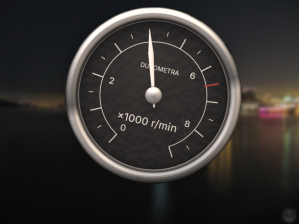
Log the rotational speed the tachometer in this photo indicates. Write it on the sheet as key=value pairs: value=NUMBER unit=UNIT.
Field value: value=4000 unit=rpm
